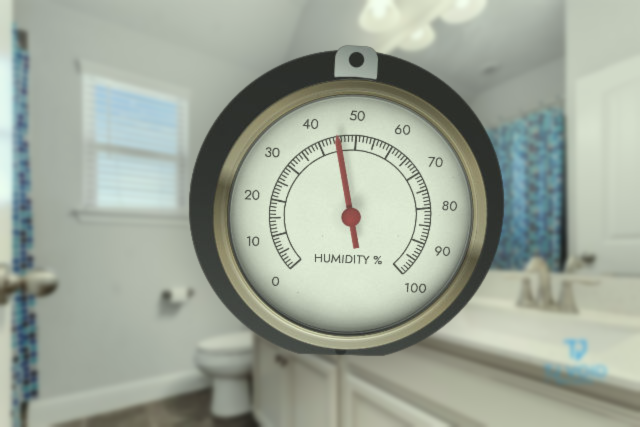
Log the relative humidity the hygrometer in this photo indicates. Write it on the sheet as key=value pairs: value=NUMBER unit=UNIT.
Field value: value=45 unit=%
